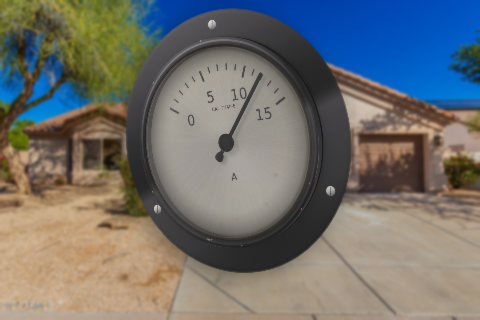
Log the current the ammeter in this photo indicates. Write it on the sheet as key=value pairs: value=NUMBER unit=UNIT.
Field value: value=12 unit=A
